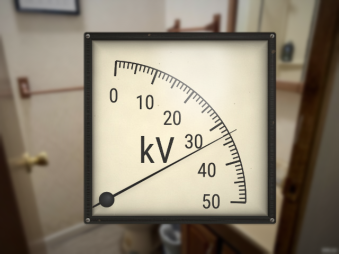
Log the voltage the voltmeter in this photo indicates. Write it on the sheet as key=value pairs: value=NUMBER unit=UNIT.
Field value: value=33 unit=kV
